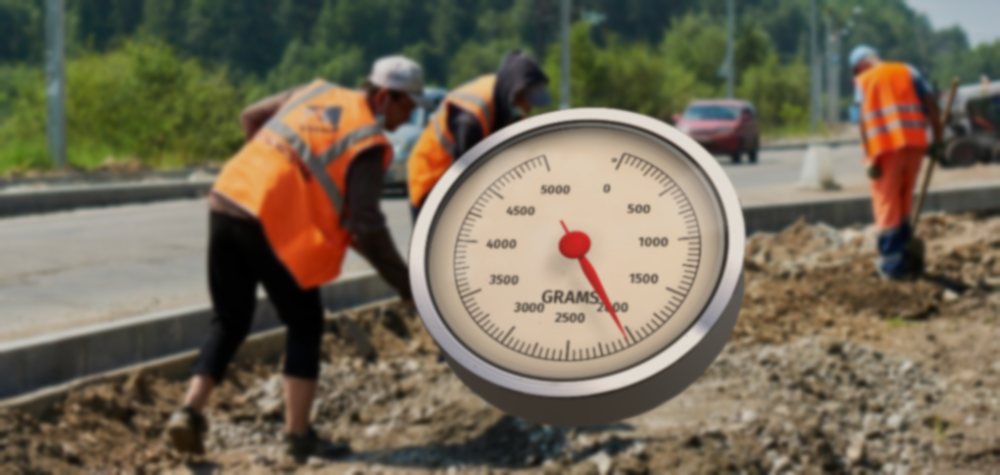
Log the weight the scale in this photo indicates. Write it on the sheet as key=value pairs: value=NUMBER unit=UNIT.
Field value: value=2050 unit=g
